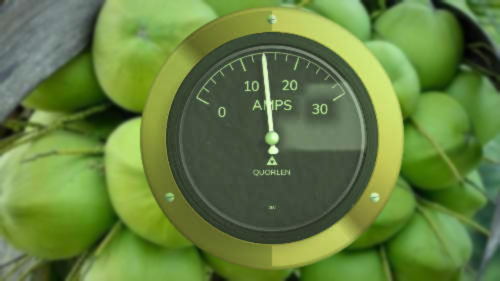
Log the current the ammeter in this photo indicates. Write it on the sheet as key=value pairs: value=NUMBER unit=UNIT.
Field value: value=14 unit=A
